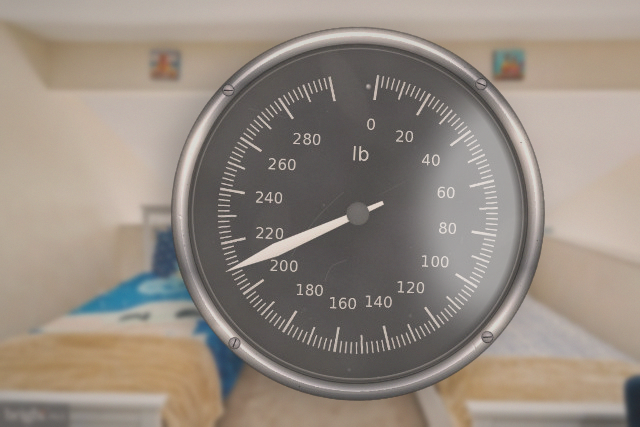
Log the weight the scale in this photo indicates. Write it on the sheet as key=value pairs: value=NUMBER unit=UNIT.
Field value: value=210 unit=lb
